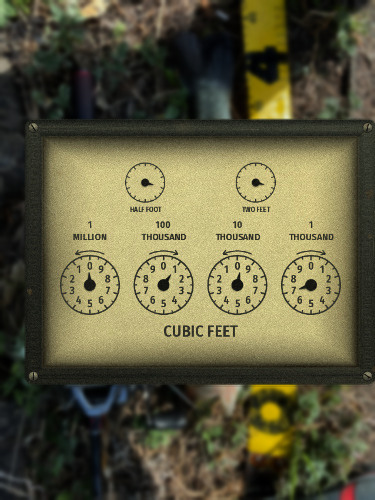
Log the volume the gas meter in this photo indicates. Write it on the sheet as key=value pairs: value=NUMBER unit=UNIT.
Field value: value=9700 unit=ft³
